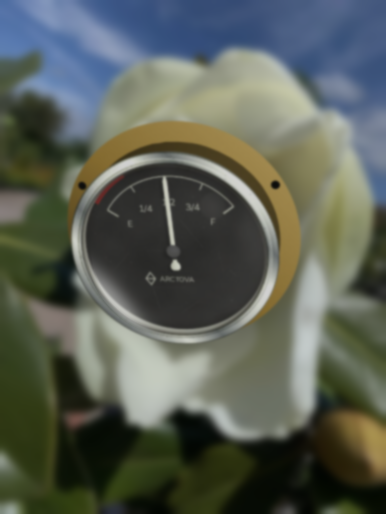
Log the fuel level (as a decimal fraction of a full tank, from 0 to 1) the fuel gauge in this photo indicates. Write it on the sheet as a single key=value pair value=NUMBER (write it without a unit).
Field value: value=0.5
